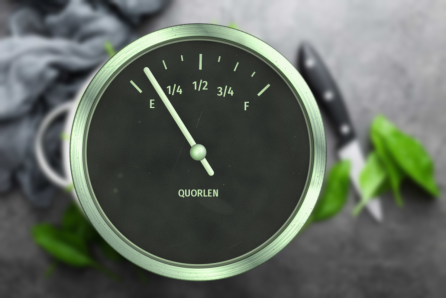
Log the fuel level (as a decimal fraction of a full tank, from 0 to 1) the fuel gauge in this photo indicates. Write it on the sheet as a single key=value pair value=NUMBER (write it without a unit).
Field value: value=0.125
